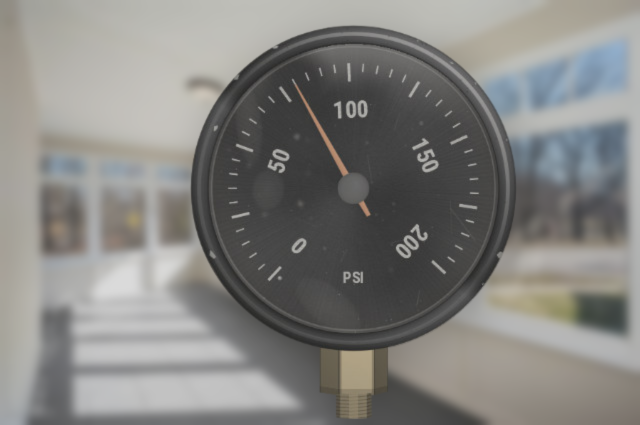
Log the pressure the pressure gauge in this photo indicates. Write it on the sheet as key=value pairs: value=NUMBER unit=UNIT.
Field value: value=80 unit=psi
